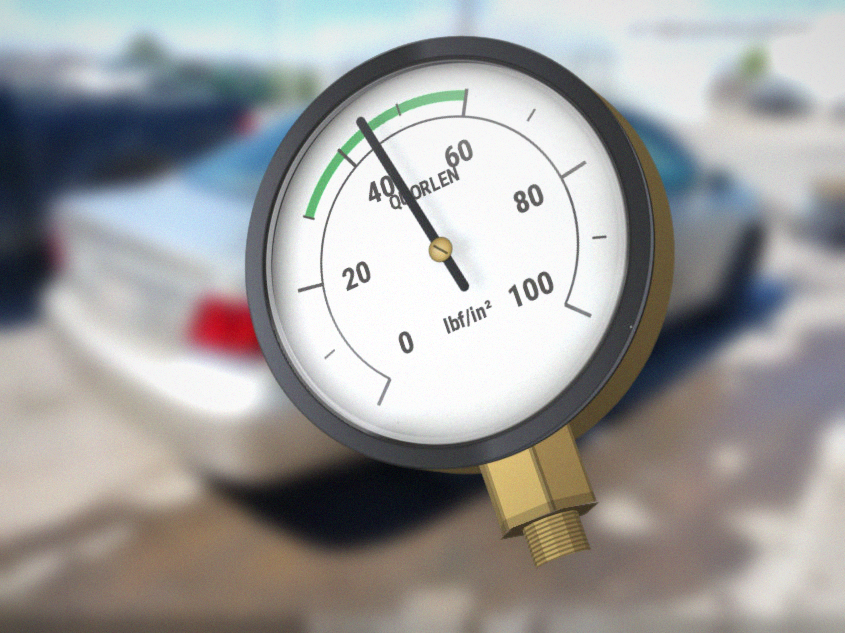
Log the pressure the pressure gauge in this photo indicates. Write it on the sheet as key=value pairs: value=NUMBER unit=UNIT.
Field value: value=45 unit=psi
